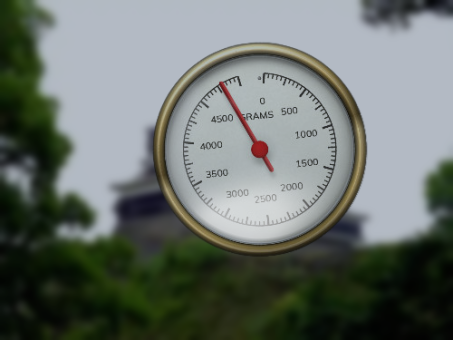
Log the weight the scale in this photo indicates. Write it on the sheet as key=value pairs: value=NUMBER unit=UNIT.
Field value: value=4800 unit=g
